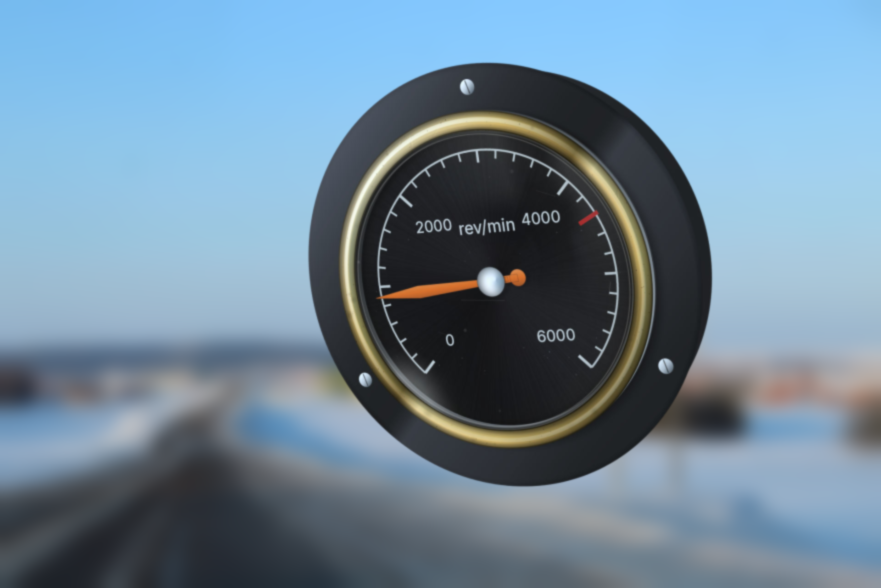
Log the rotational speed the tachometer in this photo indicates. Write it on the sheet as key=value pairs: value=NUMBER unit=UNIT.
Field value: value=900 unit=rpm
